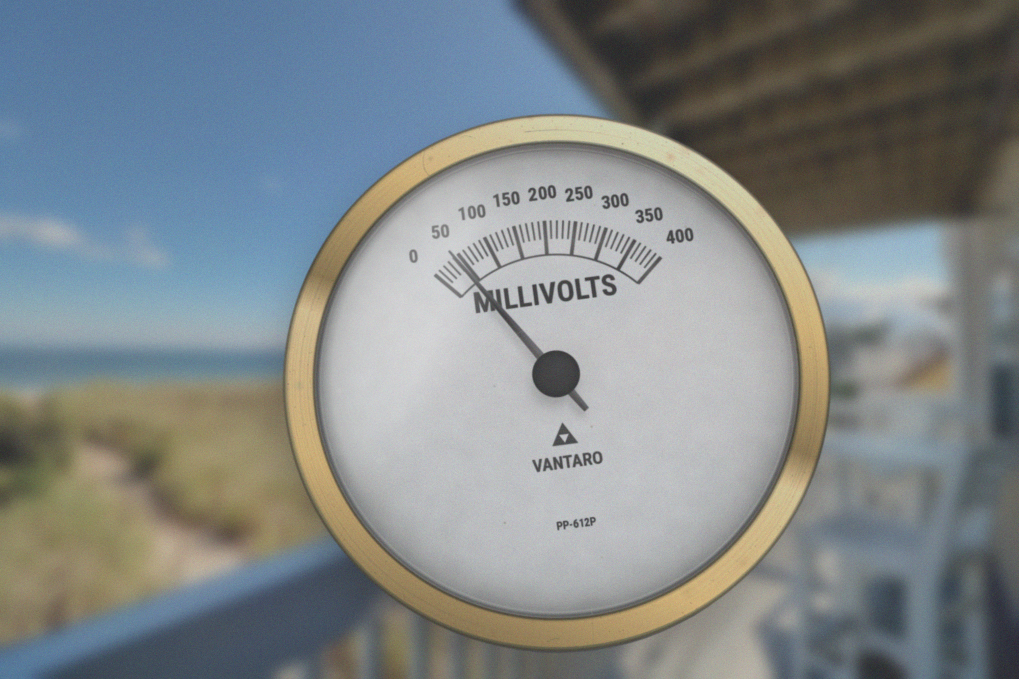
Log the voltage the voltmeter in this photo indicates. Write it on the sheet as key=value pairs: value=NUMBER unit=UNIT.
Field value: value=40 unit=mV
